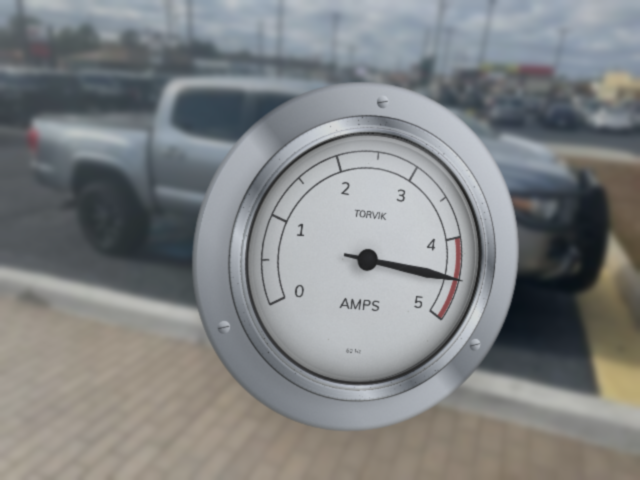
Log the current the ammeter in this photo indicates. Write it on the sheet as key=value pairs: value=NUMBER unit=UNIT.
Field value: value=4.5 unit=A
